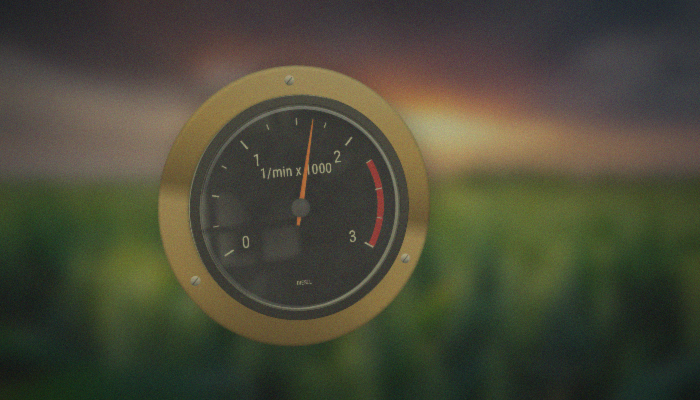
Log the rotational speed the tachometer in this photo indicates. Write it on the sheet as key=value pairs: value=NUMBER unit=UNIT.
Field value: value=1625 unit=rpm
